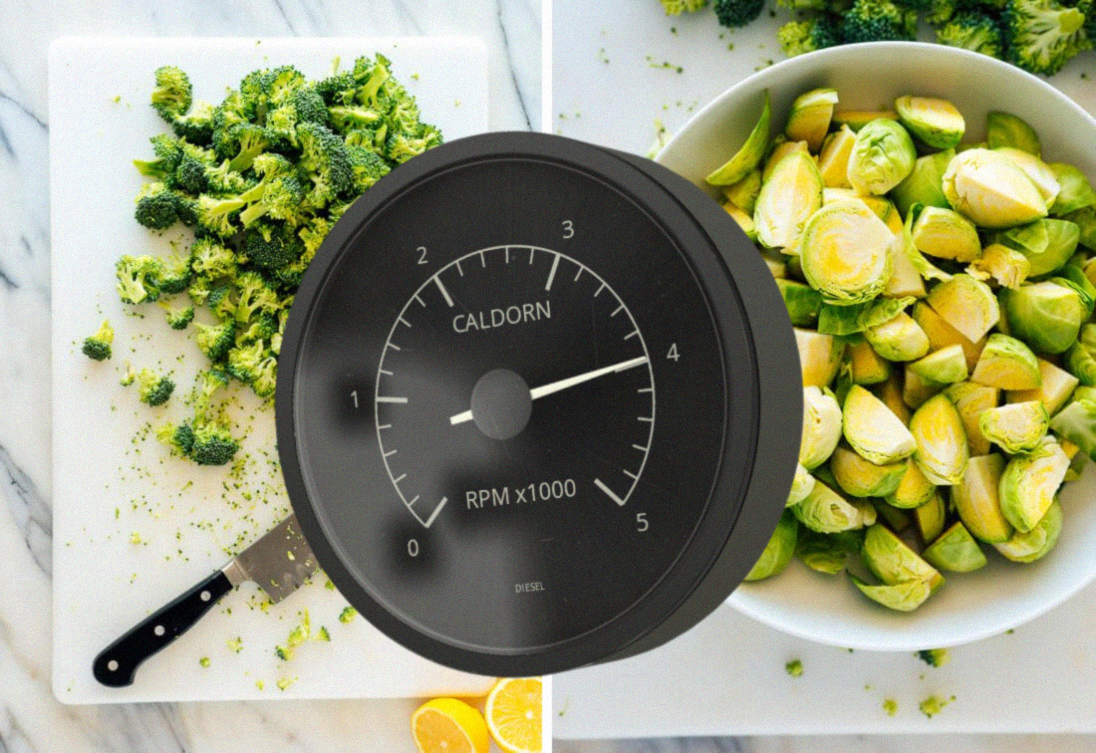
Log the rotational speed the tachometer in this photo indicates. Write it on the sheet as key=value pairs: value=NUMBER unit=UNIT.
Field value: value=4000 unit=rpm
